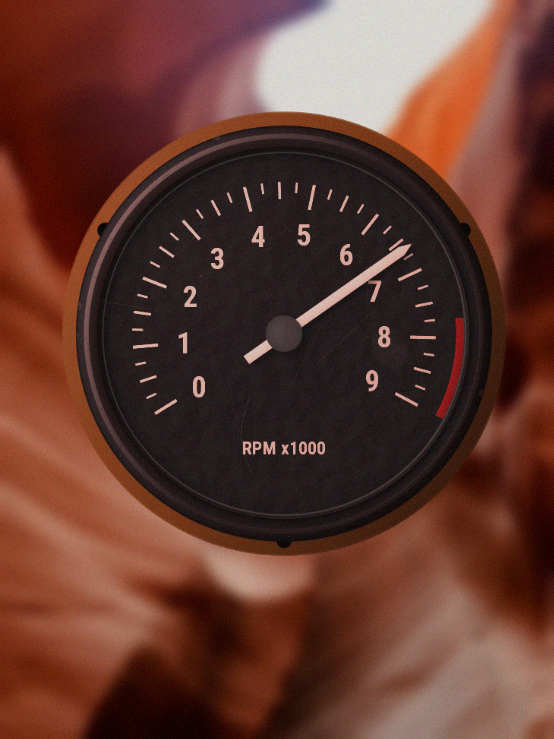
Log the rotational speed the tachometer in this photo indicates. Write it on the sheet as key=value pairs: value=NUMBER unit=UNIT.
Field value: value=6625 unit=rpm
